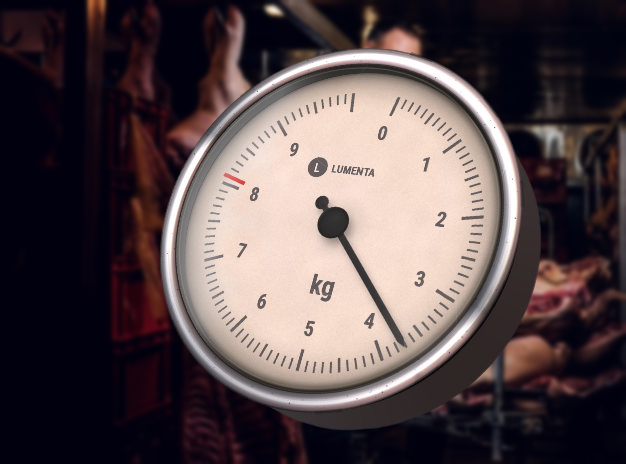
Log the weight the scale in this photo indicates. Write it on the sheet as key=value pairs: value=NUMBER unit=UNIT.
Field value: value=3.7 unit=kg
